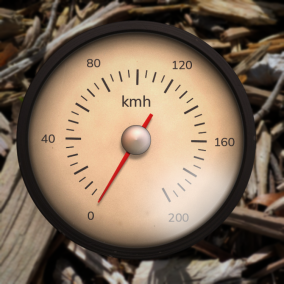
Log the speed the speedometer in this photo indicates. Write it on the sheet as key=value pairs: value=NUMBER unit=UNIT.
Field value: value=0 unit=km/h
